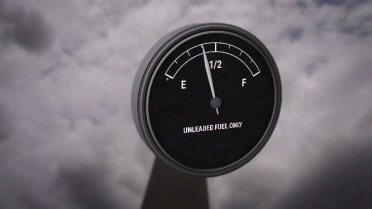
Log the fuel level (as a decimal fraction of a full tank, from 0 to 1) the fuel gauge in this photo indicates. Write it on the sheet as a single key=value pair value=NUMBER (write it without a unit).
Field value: value=0.375
